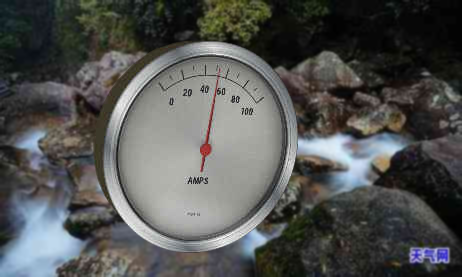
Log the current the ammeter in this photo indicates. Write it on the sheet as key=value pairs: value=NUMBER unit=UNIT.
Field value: value=50 unit=A
